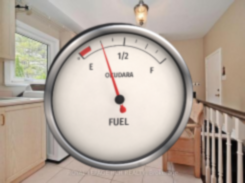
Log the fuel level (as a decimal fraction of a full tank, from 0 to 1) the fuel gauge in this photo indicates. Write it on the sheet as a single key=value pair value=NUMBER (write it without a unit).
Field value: value=0.25
